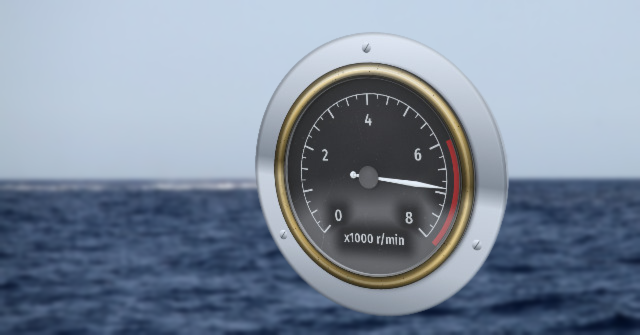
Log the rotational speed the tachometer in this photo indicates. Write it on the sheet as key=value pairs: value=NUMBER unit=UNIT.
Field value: value=6875 unit=rpm
